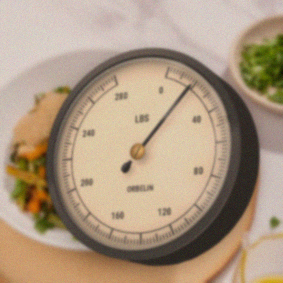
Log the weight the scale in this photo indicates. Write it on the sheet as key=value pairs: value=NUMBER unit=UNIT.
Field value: value=20 unit=lb
